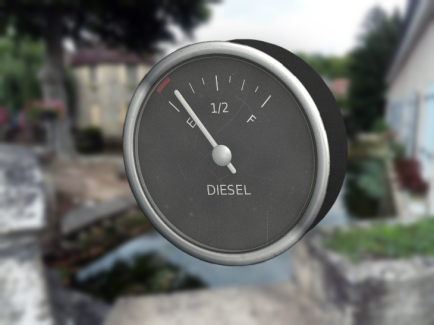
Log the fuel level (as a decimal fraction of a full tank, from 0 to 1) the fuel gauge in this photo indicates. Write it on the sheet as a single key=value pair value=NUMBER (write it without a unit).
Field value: value=0.125
